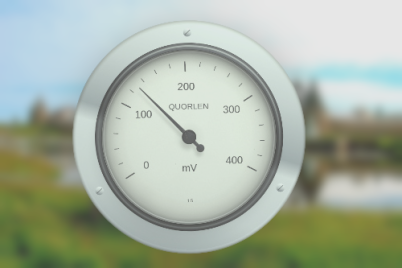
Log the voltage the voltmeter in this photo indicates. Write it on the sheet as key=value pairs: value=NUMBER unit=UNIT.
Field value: value=130 unit=mV
